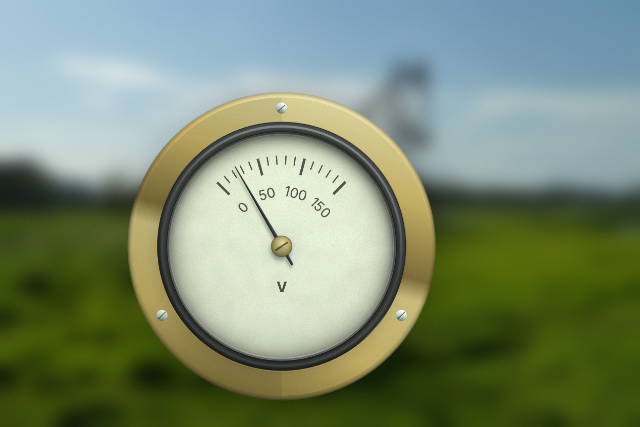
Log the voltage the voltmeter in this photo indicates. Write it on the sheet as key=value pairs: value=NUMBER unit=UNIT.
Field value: value=25 unit=V
